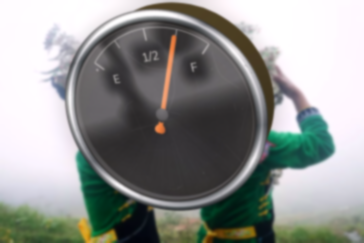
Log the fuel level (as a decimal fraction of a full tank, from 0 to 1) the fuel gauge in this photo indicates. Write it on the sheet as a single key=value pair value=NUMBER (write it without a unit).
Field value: value=0.75
